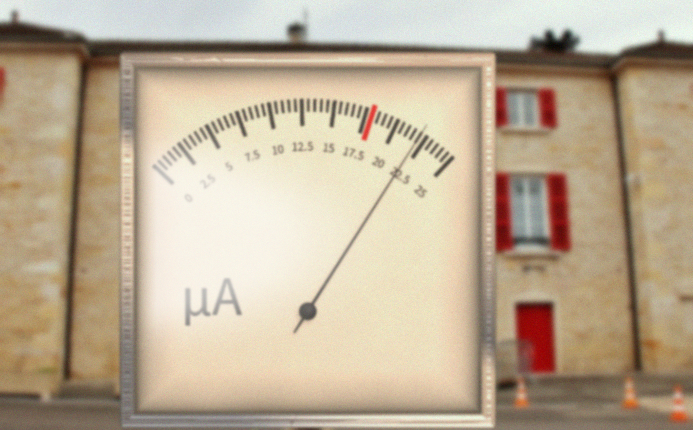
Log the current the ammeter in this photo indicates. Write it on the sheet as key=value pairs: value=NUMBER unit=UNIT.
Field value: value=22 unit=µA
